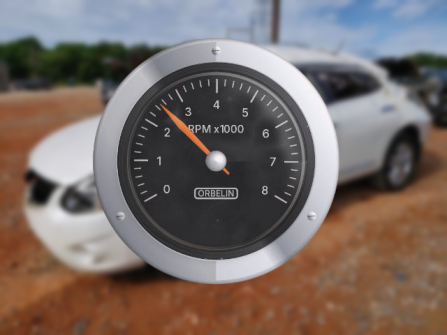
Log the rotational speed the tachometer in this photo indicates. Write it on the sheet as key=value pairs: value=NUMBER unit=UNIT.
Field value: value=2500 unit=rpm
